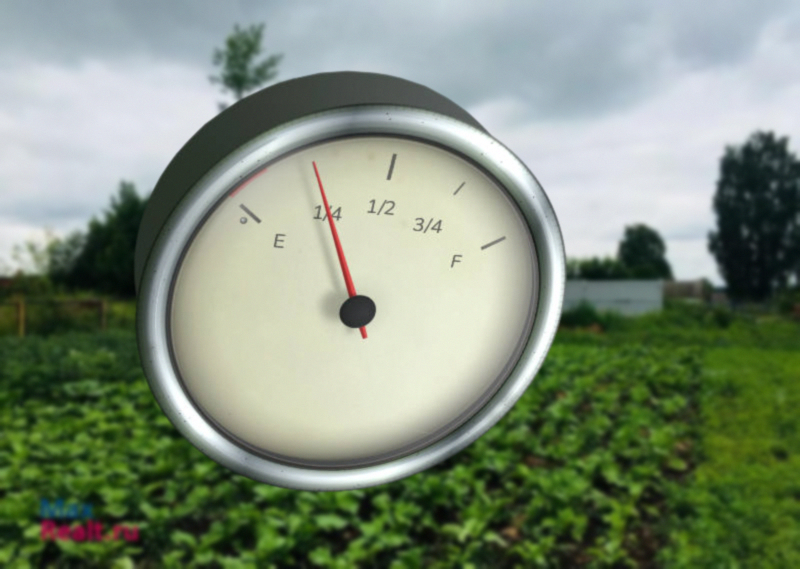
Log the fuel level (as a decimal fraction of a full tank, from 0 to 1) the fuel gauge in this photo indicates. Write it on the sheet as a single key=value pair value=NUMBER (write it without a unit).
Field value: value=0.25
